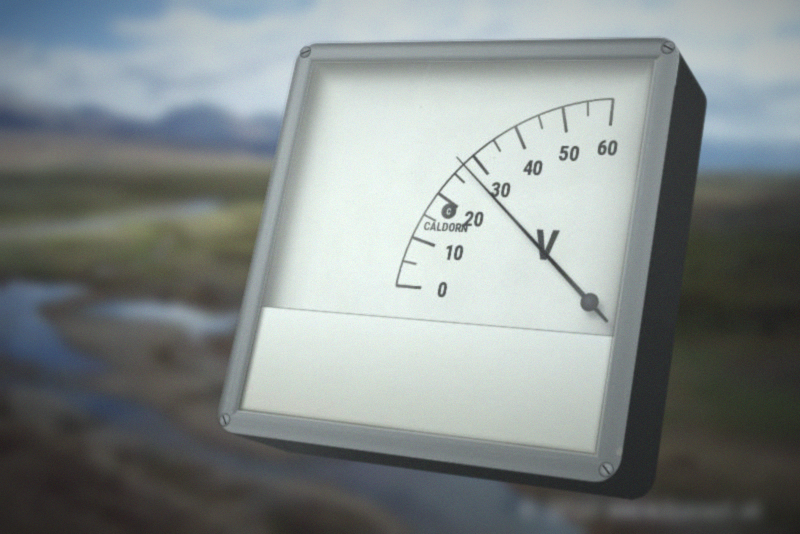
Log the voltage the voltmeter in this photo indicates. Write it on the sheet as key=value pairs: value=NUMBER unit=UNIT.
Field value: value=27.5 unit=V
